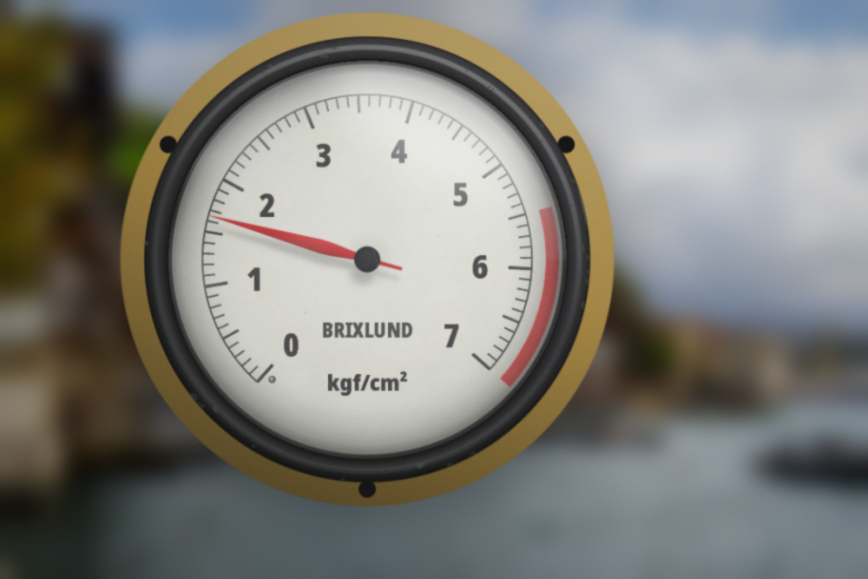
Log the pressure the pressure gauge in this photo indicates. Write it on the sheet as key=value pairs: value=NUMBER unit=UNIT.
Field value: value=1.65 unit=kg/cm²
